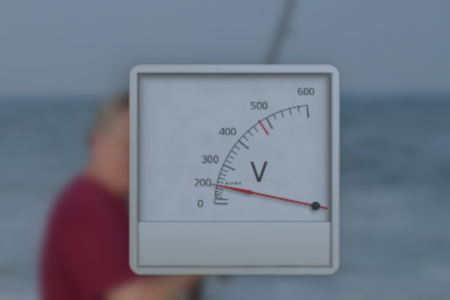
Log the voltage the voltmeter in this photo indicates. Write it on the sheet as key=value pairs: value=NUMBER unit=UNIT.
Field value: value=200 unit=V
